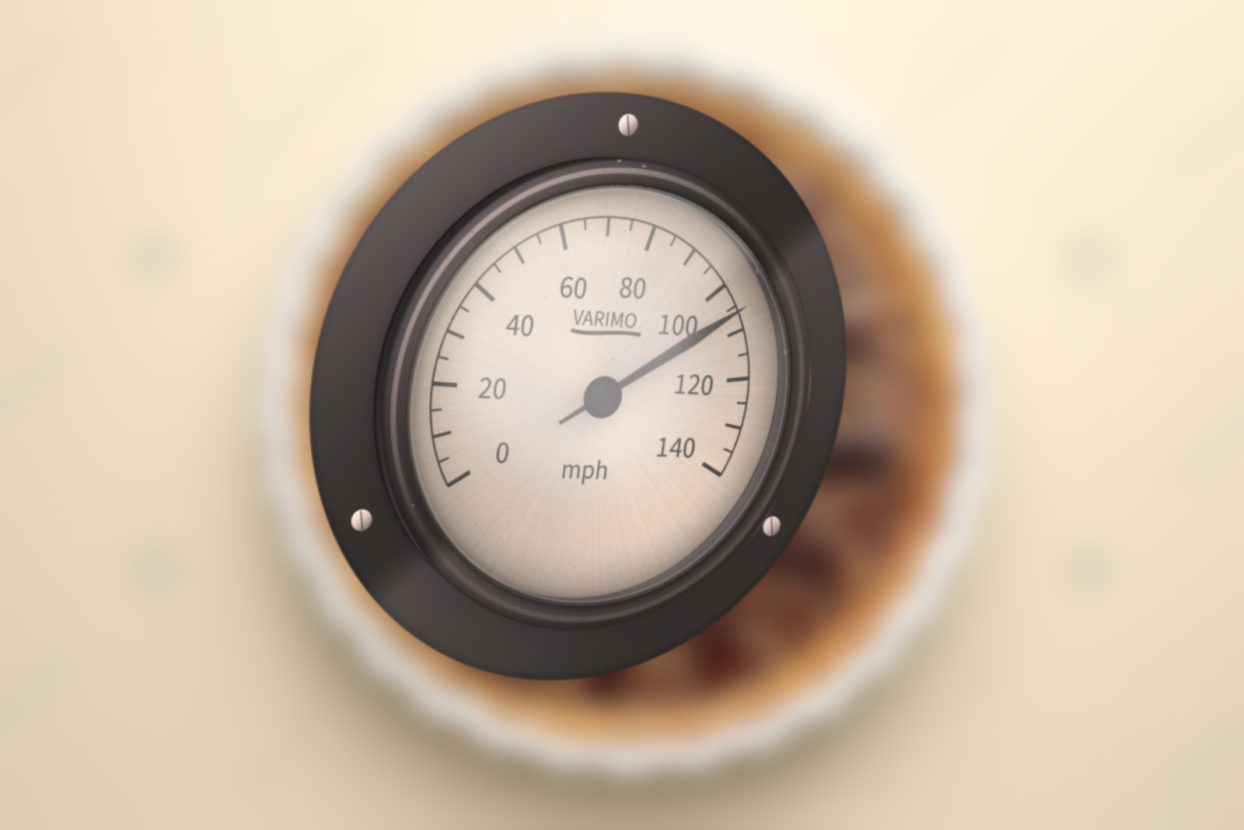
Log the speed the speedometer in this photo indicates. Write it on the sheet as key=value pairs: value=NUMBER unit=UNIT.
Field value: value=105 unit=mph
